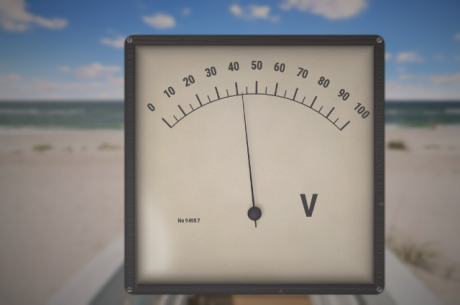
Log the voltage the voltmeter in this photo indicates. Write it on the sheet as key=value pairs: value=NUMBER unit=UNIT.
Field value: value=42.5 unit=V
